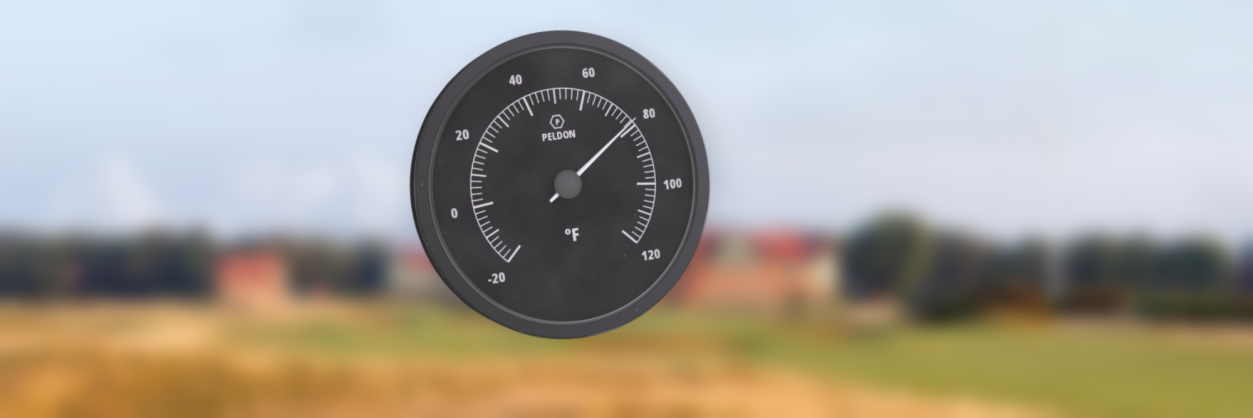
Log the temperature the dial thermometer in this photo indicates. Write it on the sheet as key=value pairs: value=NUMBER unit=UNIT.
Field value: value=78 unit=°F
